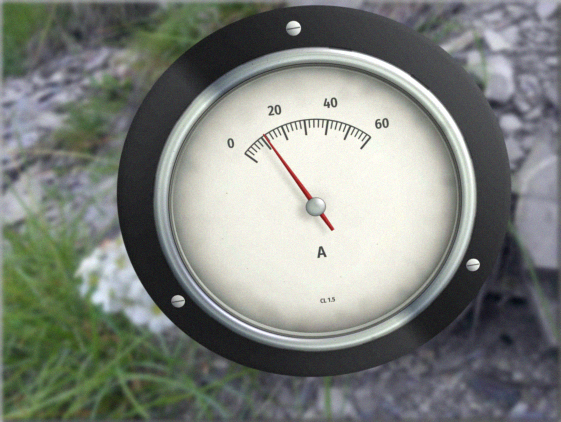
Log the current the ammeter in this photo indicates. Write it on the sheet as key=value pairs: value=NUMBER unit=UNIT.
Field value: value=12 unit=A
